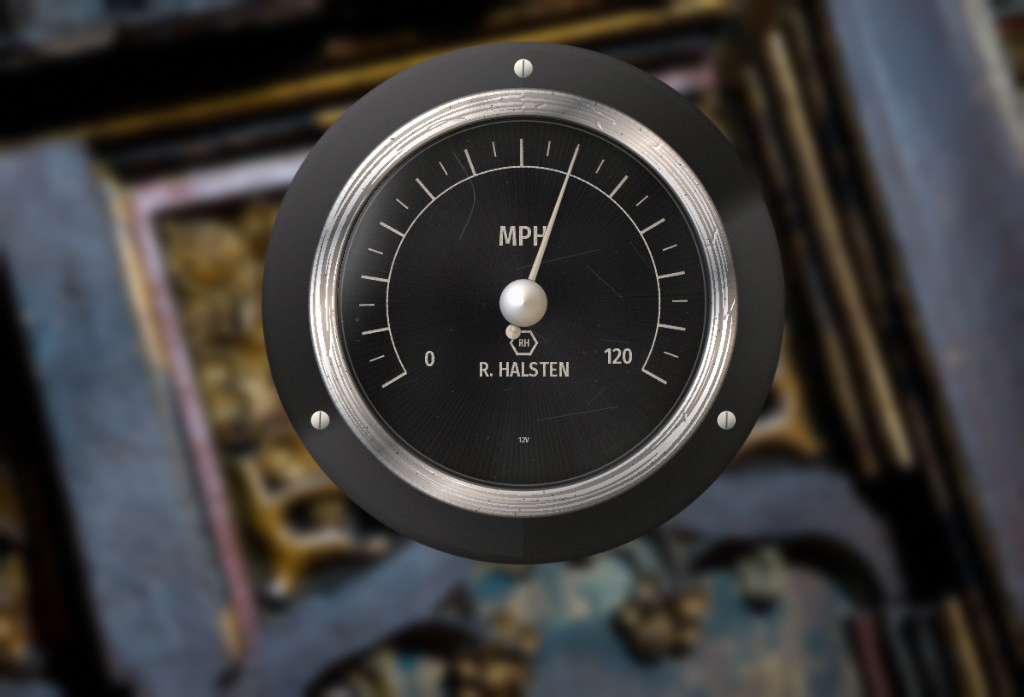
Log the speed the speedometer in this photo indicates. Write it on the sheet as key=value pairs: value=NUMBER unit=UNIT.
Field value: value=70 unit=mph
